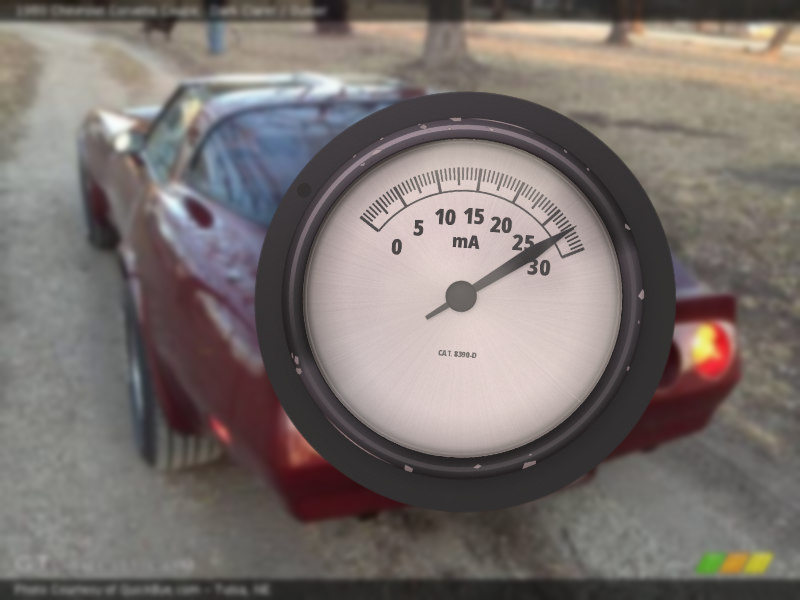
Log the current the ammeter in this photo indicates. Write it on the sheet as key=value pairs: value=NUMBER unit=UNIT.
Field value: value=27.5 unit=mA
